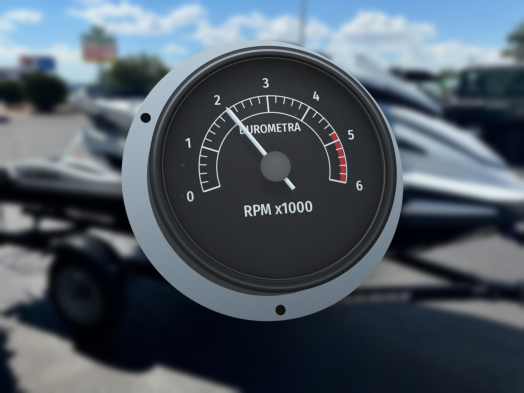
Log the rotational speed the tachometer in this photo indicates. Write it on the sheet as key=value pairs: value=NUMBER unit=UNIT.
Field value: value=2000 unit=rpm
